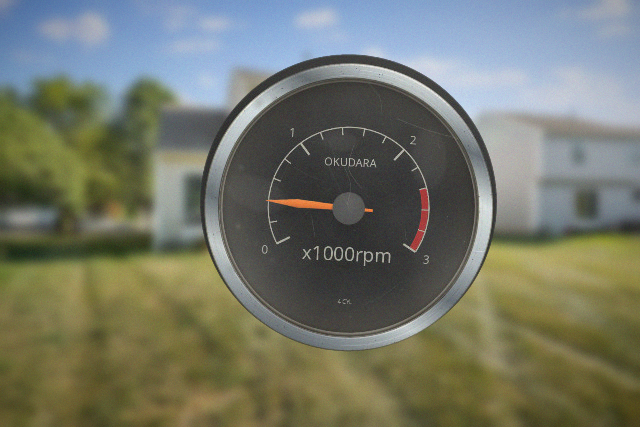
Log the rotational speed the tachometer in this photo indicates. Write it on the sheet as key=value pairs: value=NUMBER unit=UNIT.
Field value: value=400 unit=rpm
